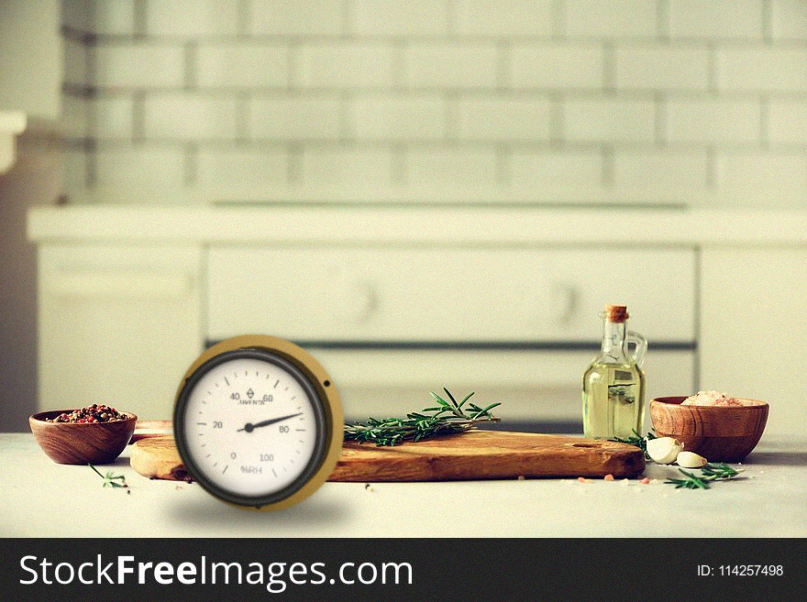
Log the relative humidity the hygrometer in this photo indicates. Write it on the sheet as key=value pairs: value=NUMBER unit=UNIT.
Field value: value=74 unit=%
